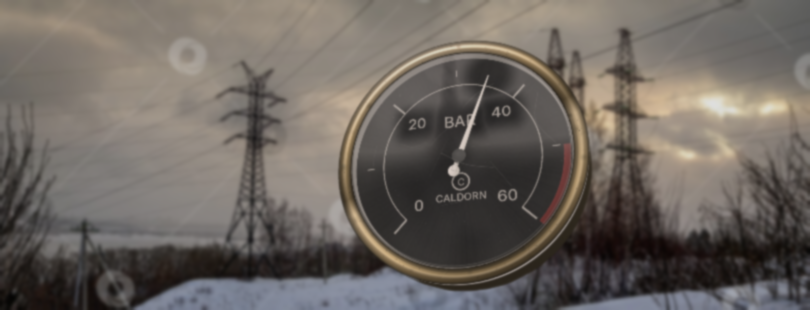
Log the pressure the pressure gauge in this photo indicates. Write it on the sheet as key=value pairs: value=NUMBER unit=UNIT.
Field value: value=35 unit=bar
